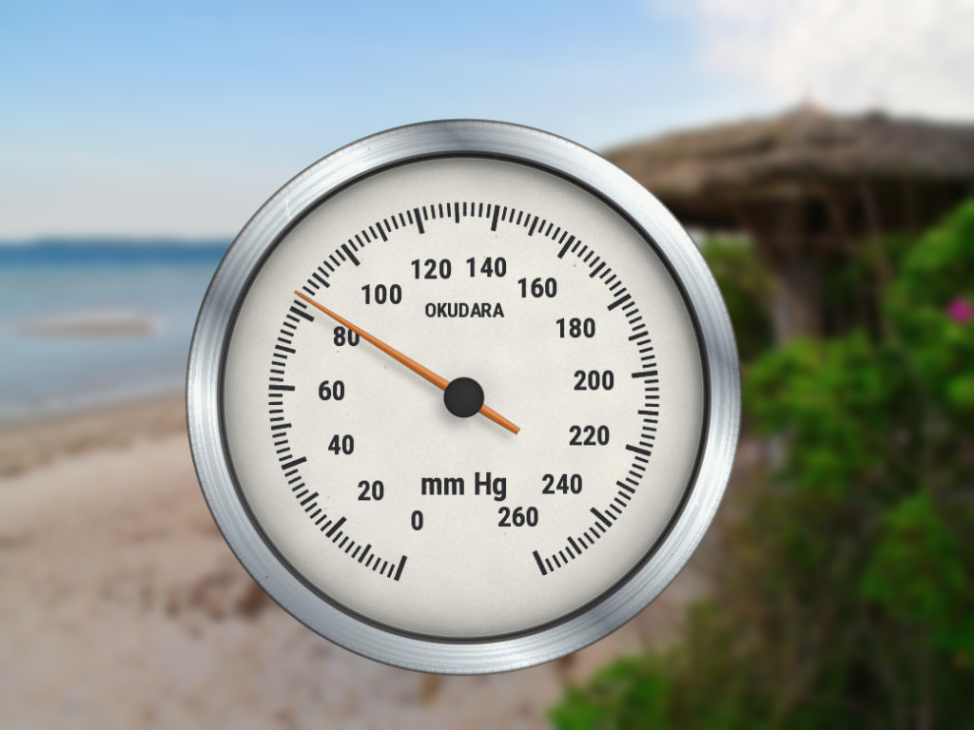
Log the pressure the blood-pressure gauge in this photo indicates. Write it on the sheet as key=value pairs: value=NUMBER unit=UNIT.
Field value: value=84 unit=mmHg
